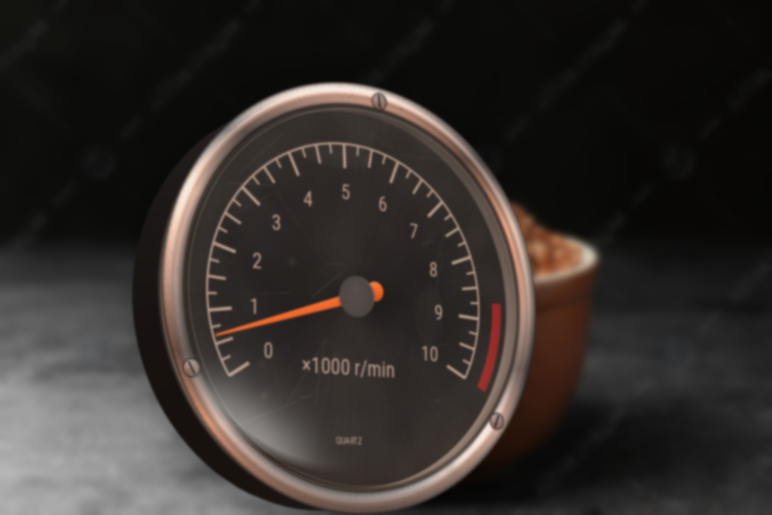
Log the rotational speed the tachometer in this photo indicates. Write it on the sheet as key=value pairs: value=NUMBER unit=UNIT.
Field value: value=625 unit=rpm
